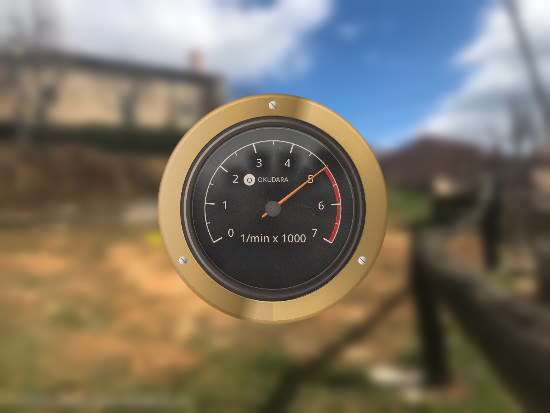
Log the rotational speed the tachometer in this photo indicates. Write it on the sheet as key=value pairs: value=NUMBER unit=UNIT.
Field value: value=5000 unit=rpm
